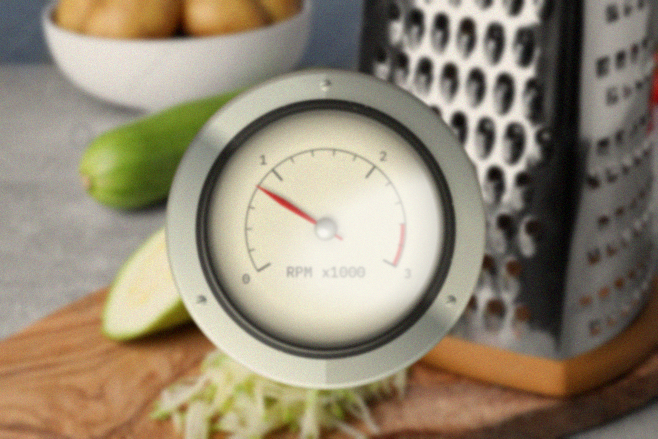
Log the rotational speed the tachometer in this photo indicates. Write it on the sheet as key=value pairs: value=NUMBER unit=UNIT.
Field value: value=800 unit=rpm
